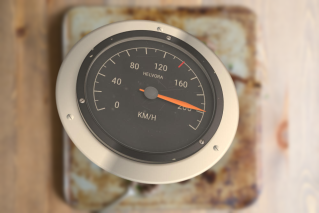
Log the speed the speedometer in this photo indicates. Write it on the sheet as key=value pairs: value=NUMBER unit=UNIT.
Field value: value=200 unit=km/h
